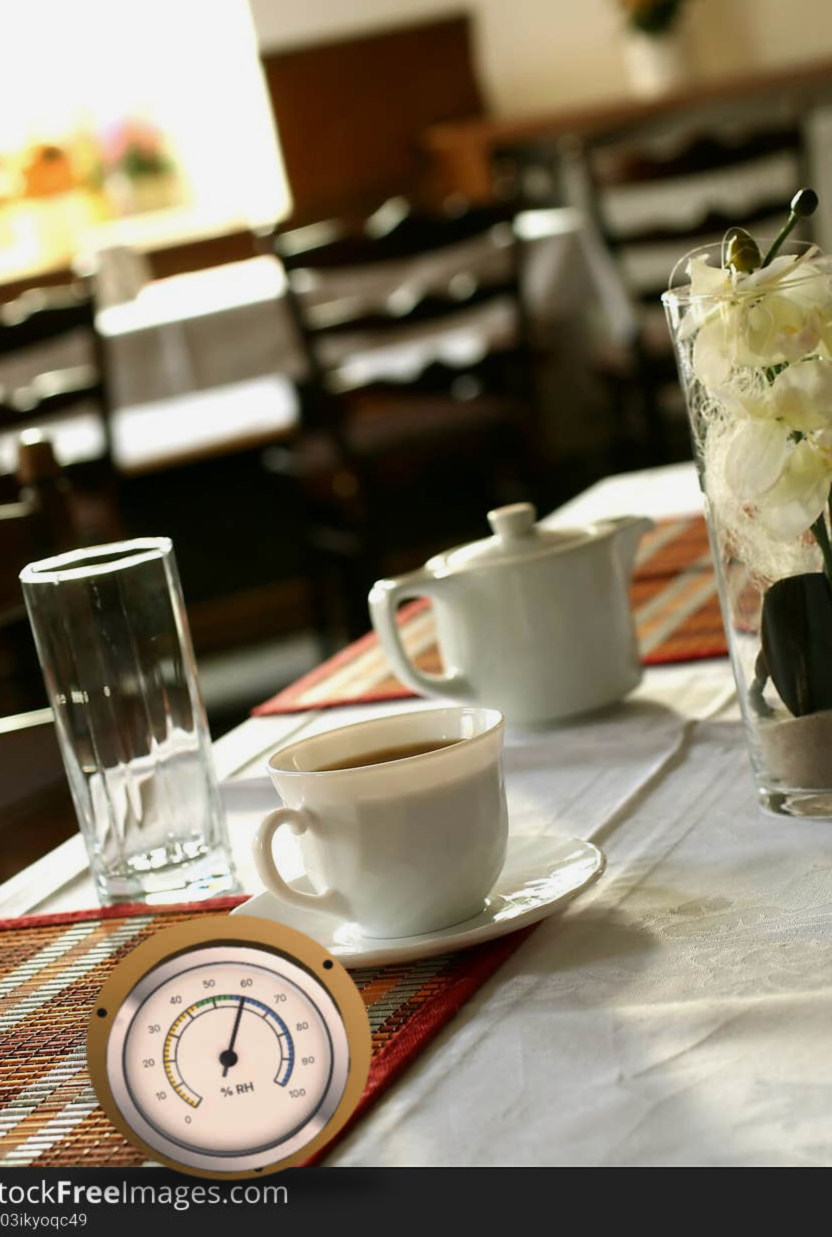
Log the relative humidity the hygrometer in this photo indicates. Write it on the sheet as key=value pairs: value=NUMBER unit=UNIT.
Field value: value=60 unit=%
